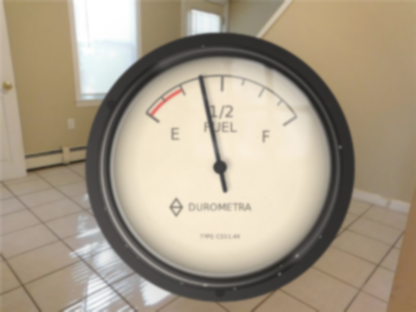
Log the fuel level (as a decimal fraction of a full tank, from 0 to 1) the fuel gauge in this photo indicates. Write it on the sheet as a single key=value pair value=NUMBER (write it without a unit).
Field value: value=0.375
